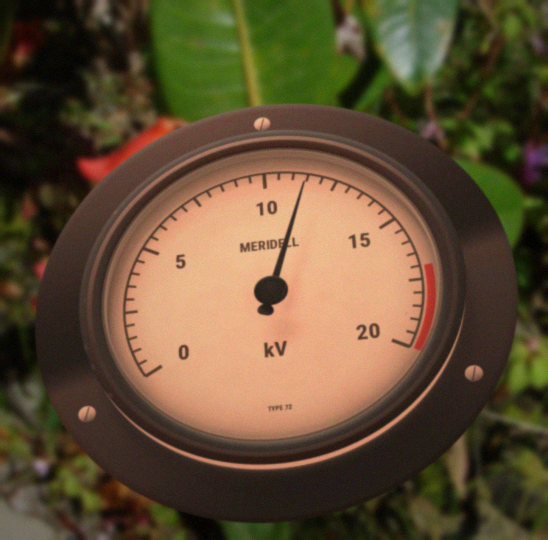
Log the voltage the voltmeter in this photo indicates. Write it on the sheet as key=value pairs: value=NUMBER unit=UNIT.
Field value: value=11.5 unit=kV
